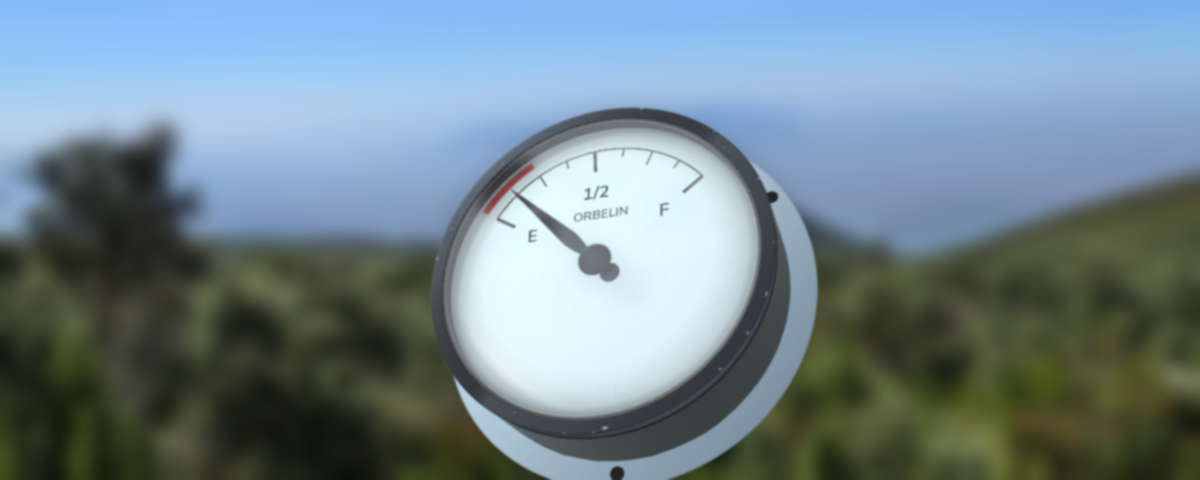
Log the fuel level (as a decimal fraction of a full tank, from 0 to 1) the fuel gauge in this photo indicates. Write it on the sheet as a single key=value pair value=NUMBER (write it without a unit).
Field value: value=0.125
